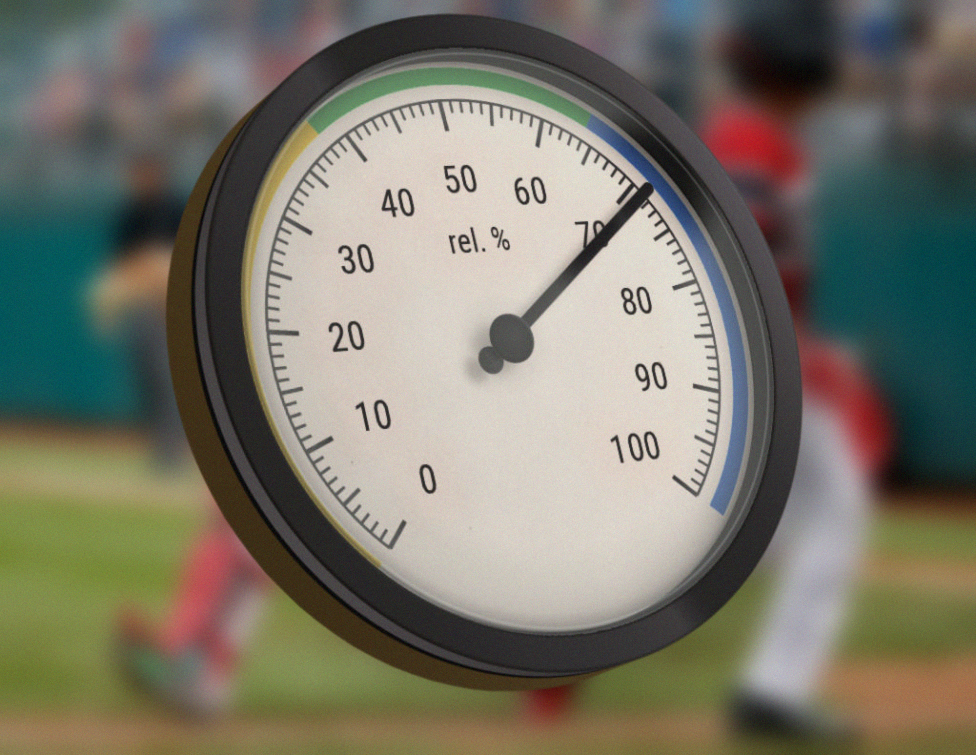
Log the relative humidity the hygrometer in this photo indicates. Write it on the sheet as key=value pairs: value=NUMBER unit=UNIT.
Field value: value=71 unit=%
